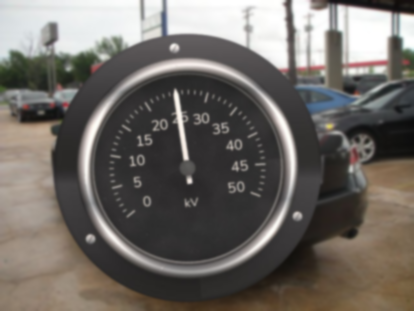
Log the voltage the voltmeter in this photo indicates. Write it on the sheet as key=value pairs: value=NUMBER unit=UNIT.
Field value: value=25 unit=kV
